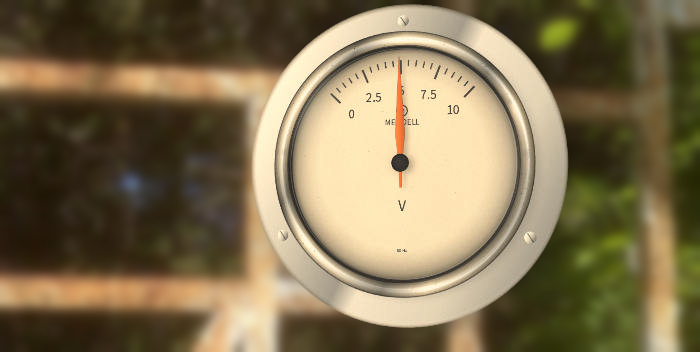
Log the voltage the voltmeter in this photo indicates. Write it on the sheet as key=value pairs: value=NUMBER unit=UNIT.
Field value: value=5 unit=V
